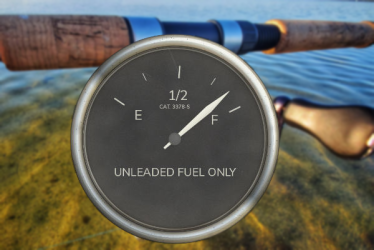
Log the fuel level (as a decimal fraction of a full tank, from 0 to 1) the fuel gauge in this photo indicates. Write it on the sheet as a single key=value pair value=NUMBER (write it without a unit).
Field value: value=0.875
